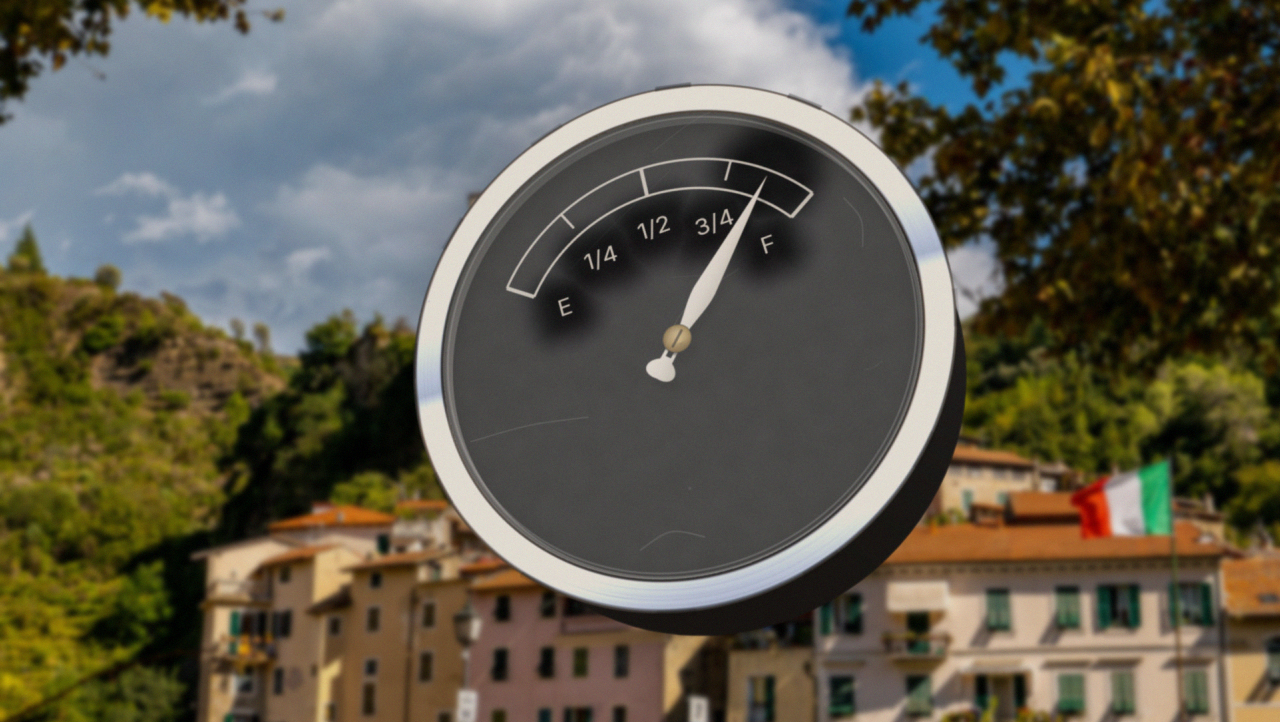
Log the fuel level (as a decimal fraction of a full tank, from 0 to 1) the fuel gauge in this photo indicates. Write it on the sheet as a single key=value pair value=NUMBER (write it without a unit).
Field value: value=0.875
